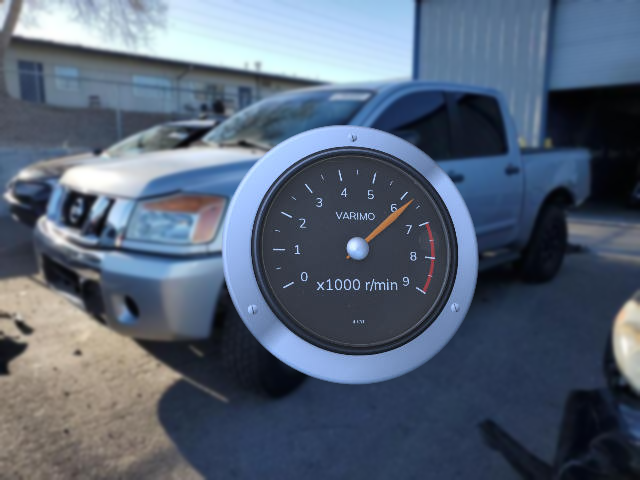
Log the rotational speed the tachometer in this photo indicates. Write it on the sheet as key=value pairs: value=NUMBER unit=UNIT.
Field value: value=6250 unit=rpm
